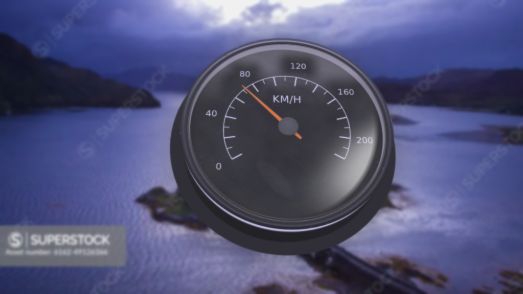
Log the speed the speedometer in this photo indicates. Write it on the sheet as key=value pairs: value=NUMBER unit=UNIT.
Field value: value=70 unit=km/h
